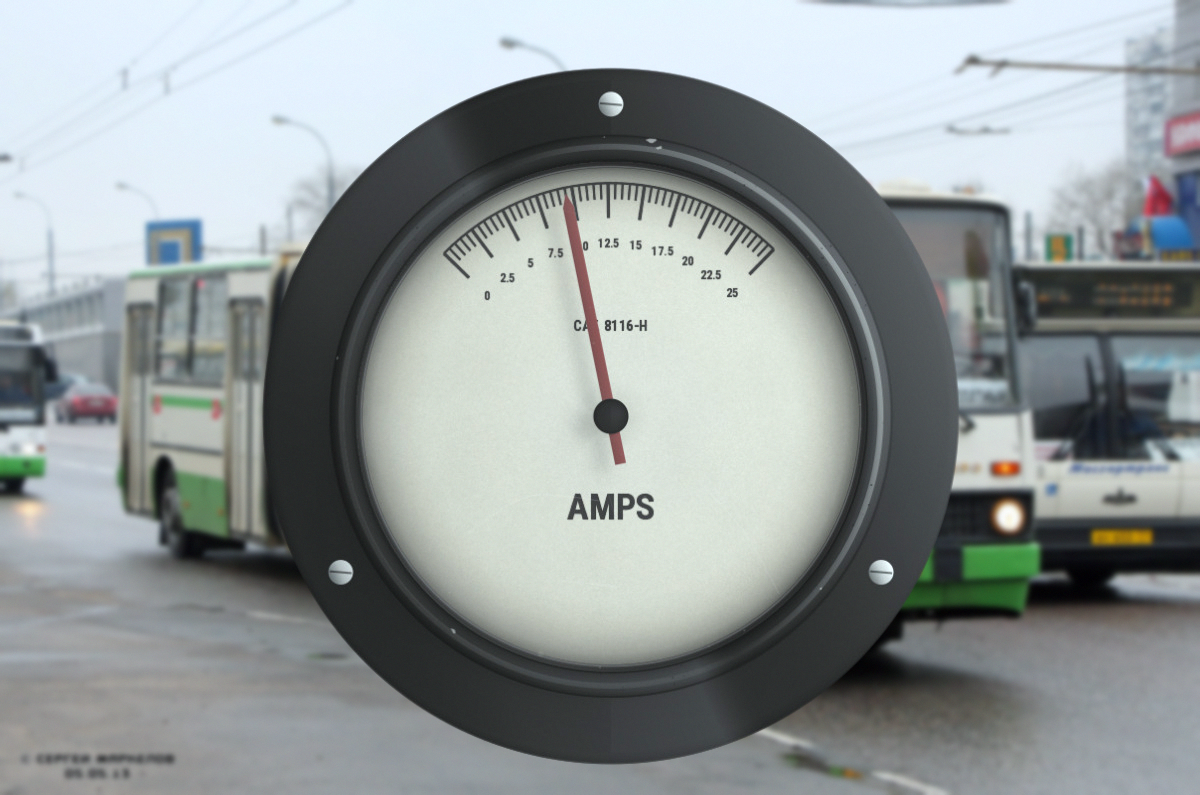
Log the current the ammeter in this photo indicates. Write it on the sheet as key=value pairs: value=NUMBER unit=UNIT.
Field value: value=9.5 unit=A
